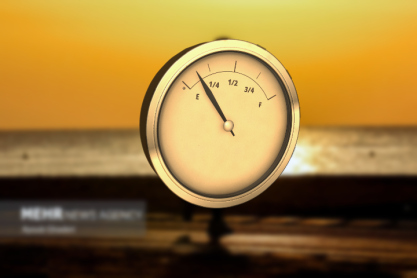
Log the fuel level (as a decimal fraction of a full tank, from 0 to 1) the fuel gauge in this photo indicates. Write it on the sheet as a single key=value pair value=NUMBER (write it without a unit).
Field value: value=0.125
